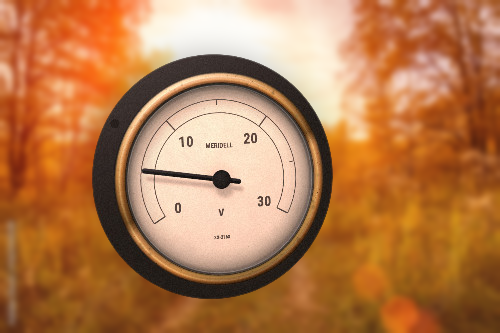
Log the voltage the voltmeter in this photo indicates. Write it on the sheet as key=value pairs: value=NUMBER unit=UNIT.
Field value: value=5 unit=V
